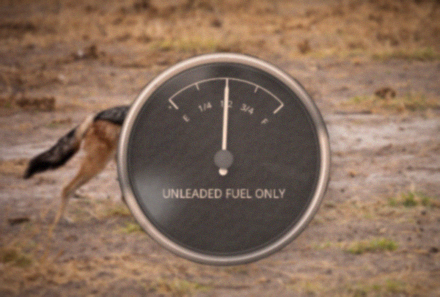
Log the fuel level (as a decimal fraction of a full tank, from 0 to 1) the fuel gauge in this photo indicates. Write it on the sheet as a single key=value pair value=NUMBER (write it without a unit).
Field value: value=0.5
